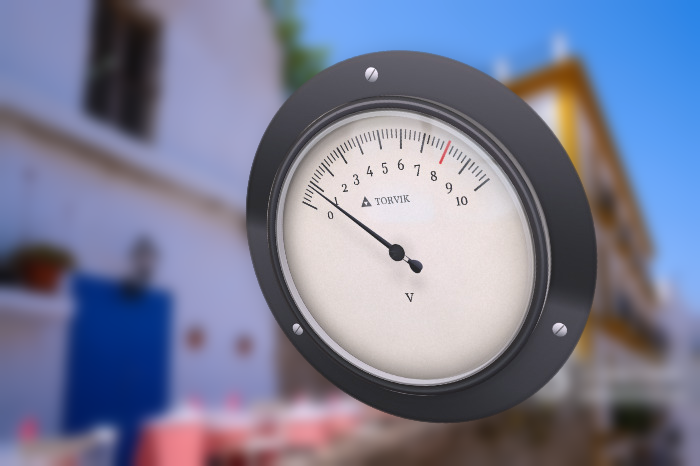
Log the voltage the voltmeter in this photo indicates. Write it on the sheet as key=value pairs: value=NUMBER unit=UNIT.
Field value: value=1 unit=V
